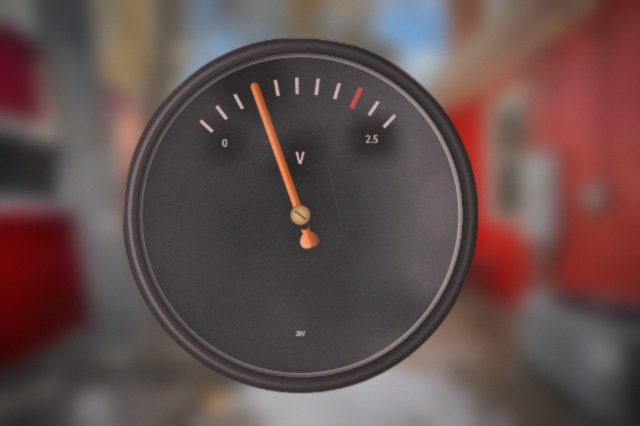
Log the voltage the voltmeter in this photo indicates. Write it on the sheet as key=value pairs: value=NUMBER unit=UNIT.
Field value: value=0.75 unit=V
